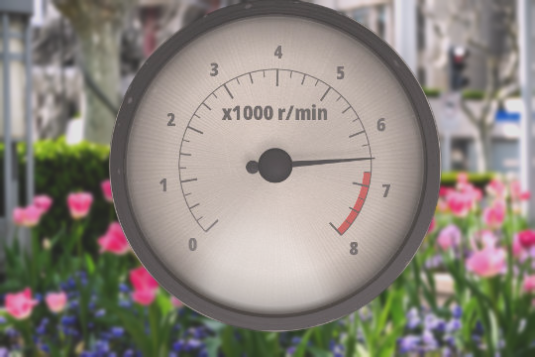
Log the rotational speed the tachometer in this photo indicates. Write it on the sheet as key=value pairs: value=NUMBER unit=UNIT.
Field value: value=6500 unit=rpm
